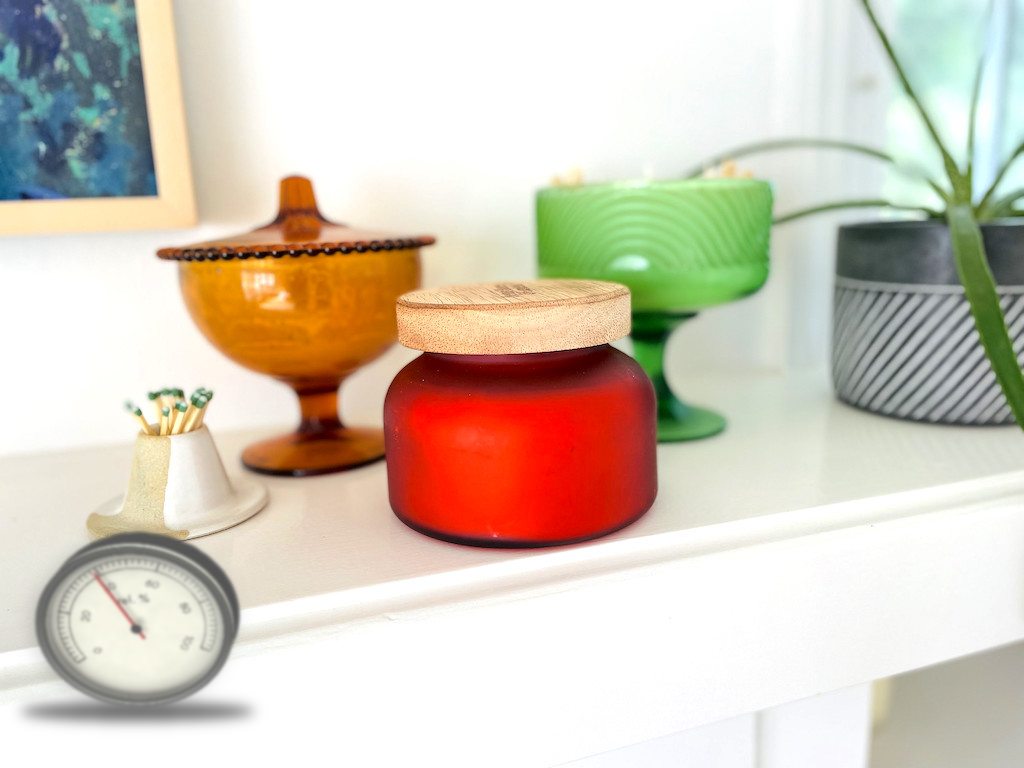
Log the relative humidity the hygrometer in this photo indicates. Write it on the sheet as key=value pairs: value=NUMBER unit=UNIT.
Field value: value=40 unit=%
